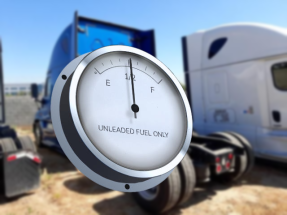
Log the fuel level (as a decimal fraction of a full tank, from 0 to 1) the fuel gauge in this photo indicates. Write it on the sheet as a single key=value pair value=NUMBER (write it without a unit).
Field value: value=0.5
